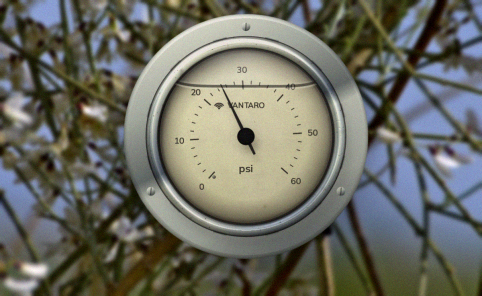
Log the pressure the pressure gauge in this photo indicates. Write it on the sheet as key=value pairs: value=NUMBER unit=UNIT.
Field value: value=25 unit=psi
